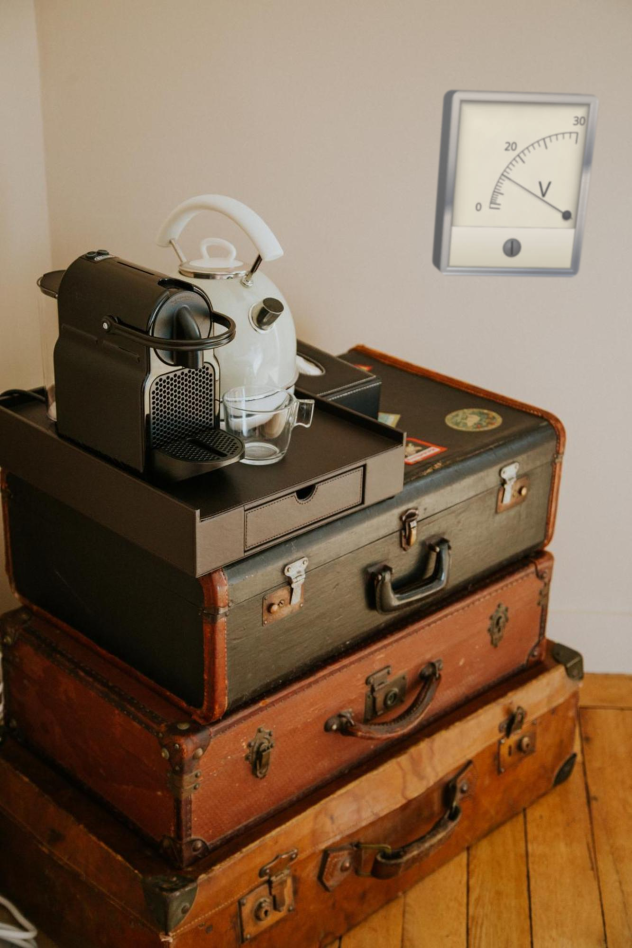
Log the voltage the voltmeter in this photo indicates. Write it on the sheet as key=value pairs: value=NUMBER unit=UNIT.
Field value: value=15 unit=V
